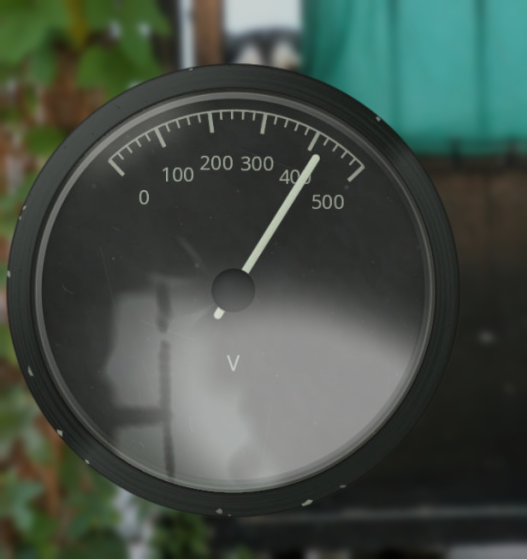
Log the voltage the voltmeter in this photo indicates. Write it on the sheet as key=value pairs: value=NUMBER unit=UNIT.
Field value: value=420 unit=V
